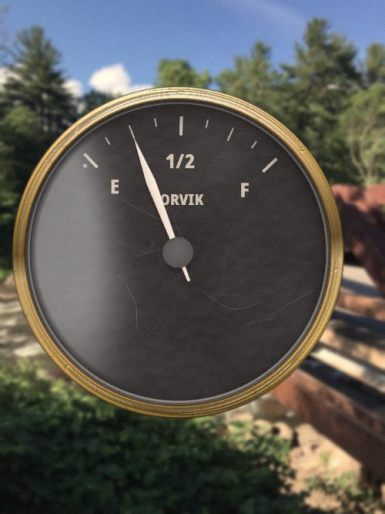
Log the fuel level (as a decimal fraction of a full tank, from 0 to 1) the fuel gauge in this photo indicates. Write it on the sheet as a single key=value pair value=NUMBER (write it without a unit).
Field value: value=0.25
